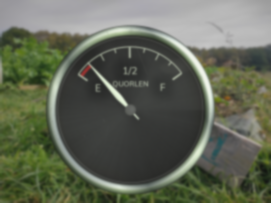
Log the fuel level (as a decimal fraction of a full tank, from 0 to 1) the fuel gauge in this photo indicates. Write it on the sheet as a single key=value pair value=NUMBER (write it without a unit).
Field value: value=0.125
